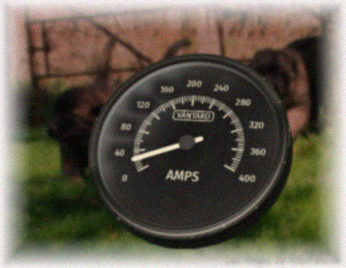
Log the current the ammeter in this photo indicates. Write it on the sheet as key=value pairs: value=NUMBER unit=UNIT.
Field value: value=20 unit=A
